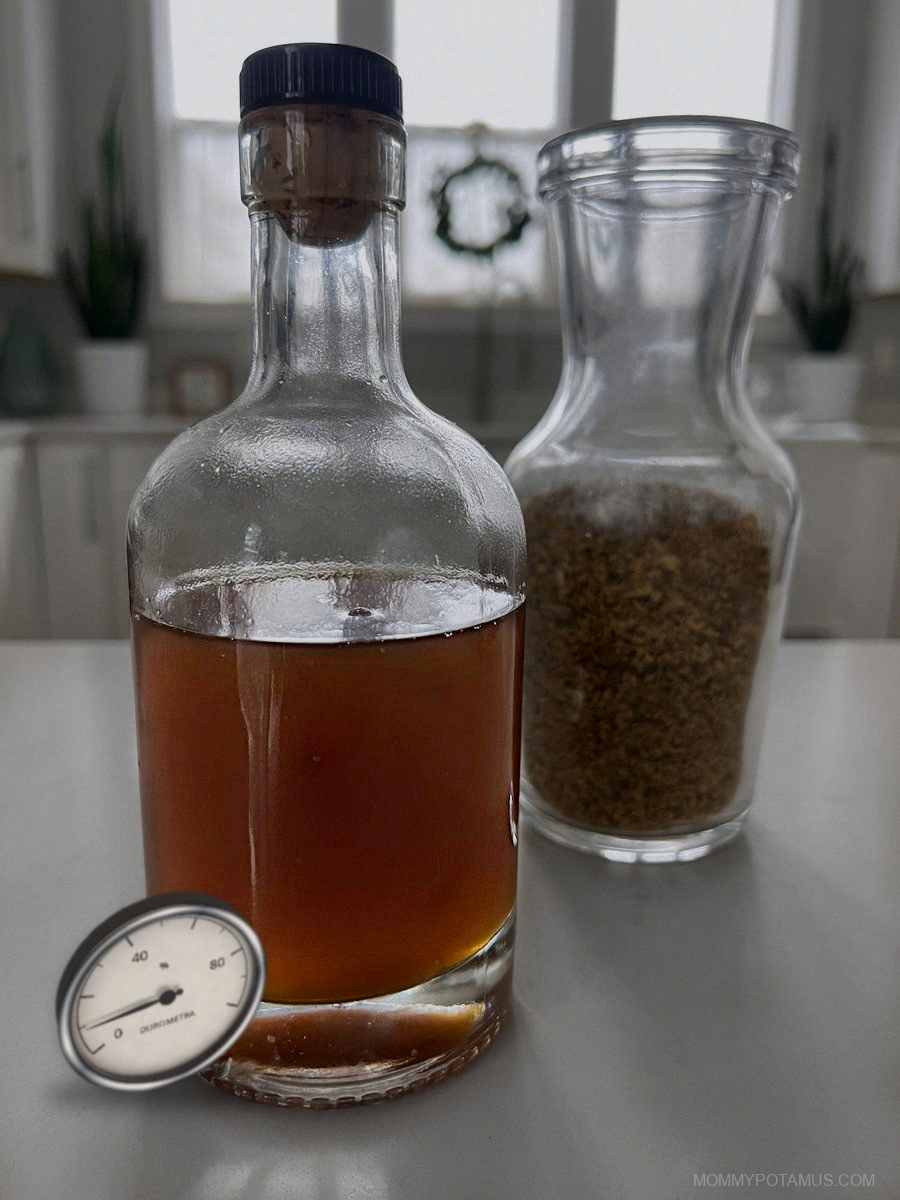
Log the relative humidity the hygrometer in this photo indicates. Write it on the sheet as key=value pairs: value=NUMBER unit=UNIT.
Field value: value=10 unit=%
